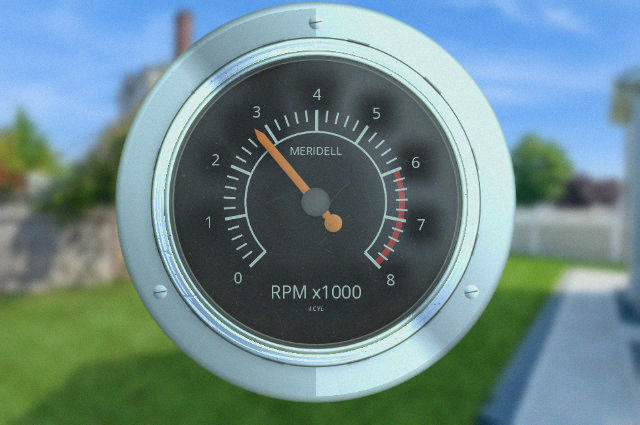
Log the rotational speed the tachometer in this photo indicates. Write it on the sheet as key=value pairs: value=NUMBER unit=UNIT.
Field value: value=2800 unit=rpm
